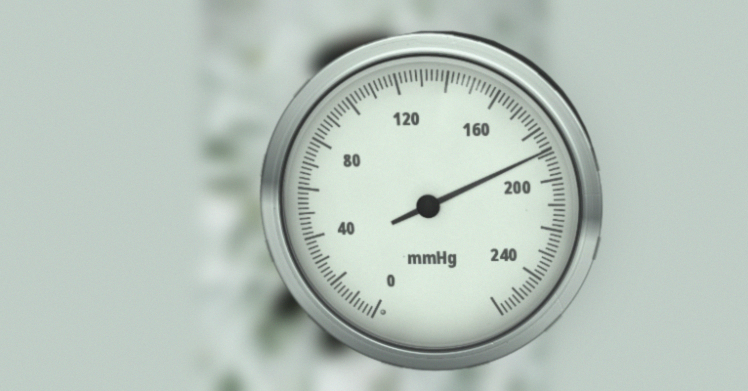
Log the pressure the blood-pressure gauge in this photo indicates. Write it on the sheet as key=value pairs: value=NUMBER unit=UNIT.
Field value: value=188 unit=mmHg
